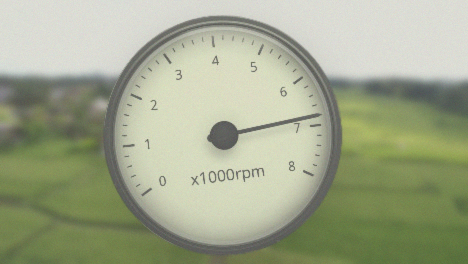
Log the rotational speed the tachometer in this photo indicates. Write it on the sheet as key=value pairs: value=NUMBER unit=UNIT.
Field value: value=6800 unit=rpm
